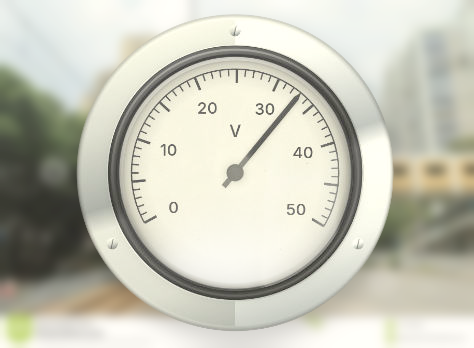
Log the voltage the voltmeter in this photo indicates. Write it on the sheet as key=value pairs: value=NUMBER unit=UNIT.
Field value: value=33 unit=V
